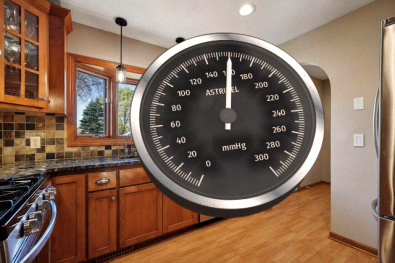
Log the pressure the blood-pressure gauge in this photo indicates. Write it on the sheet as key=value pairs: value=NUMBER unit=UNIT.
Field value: value=160 unit=mmHg
